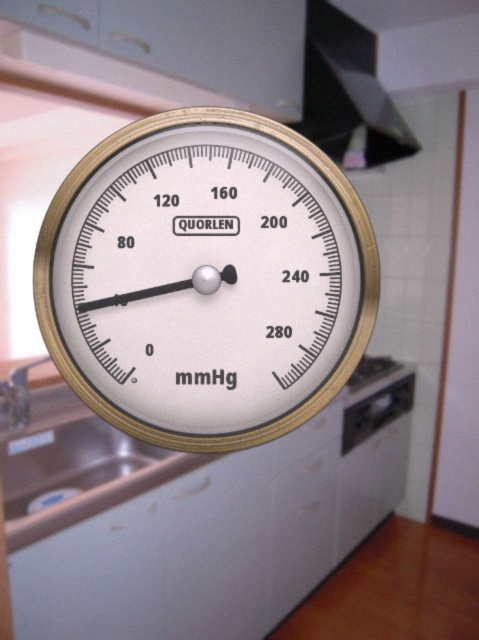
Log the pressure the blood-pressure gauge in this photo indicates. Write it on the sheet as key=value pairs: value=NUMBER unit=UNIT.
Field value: value=40 unit=mmHg
